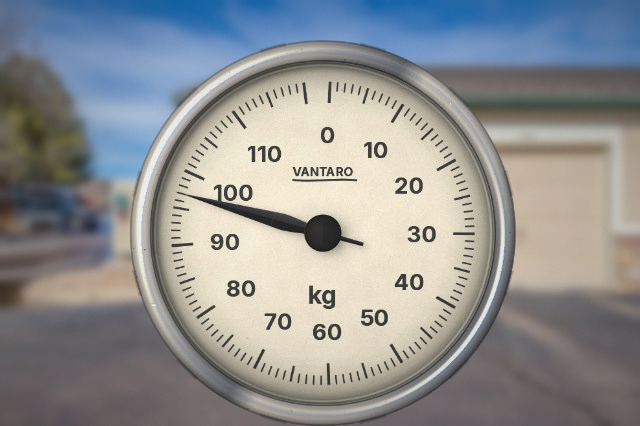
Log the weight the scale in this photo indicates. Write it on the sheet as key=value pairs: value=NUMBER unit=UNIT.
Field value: value=97 unit=kg
